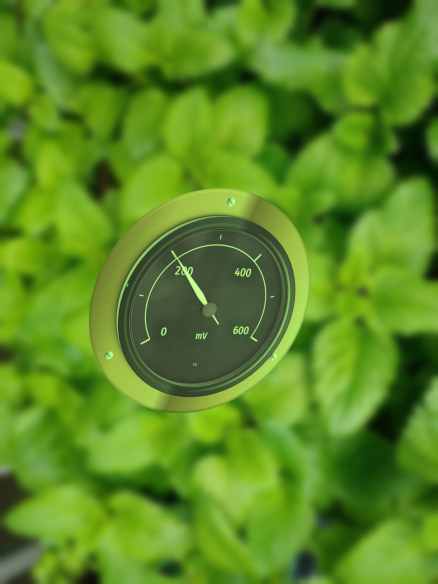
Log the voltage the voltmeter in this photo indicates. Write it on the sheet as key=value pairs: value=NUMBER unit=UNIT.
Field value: value=200 unit=mV
